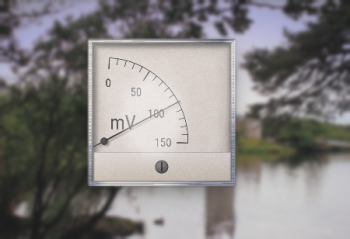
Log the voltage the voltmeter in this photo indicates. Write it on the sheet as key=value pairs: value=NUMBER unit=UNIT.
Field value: value=100 unit=mV
